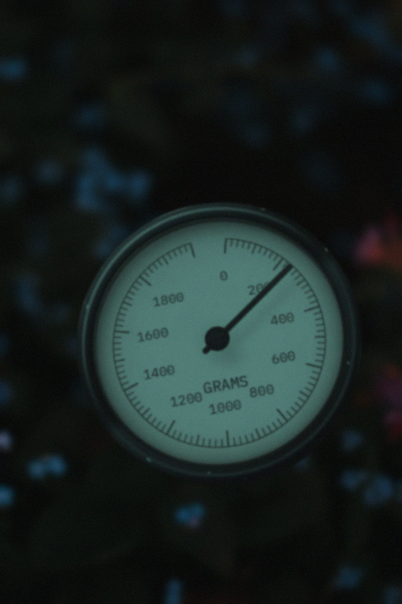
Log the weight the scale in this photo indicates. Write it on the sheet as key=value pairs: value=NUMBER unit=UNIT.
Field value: value=240 unit=g
